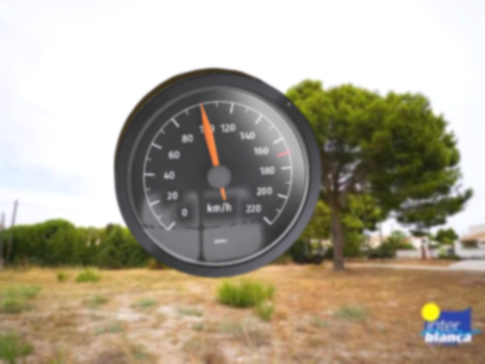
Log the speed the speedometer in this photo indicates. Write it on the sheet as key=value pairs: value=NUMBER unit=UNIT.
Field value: value=100 unit=km/h
